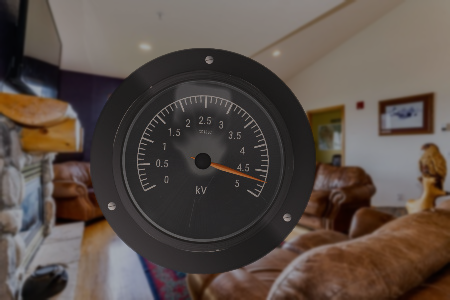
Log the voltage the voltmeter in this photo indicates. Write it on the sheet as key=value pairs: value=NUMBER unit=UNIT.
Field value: value=4.7 unit=kV
